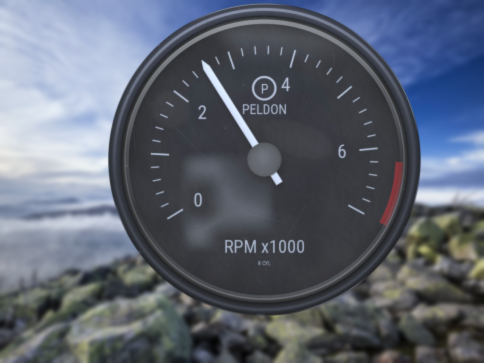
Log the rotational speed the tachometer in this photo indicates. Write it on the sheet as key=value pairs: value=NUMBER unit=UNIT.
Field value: value=2600 unit=rpm
